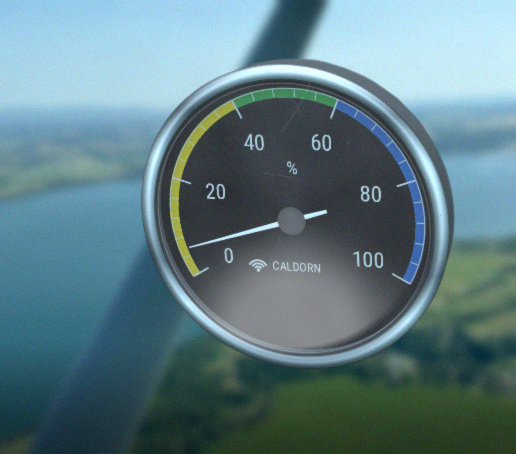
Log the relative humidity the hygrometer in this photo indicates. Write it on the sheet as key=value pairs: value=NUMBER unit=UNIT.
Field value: value=6 unit=%
